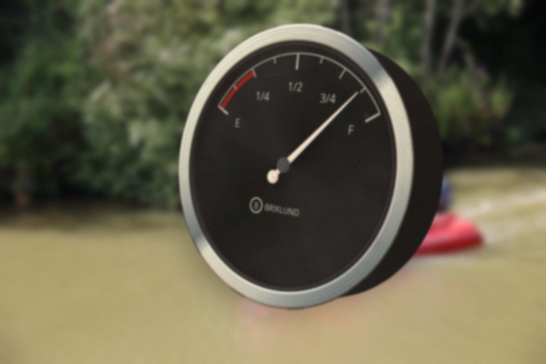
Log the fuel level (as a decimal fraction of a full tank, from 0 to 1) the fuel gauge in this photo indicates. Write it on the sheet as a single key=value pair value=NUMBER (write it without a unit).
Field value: value=0.875
